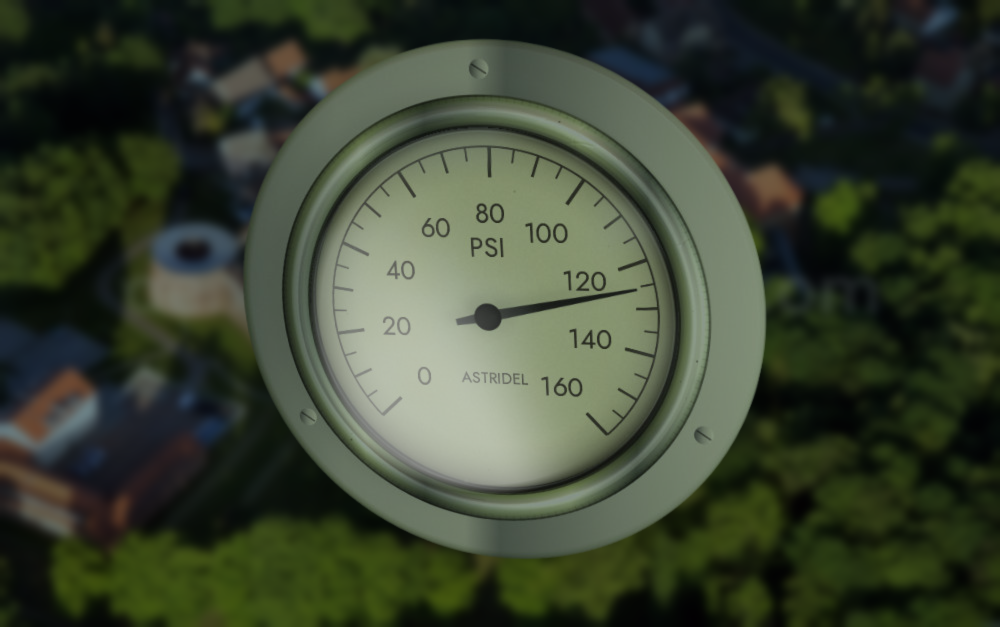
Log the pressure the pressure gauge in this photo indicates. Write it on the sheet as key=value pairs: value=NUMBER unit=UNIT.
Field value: value=125 unit=psi
